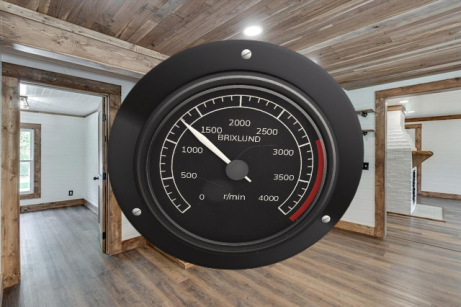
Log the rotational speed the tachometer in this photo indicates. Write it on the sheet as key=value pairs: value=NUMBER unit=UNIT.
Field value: value=1300 unit=rpm
